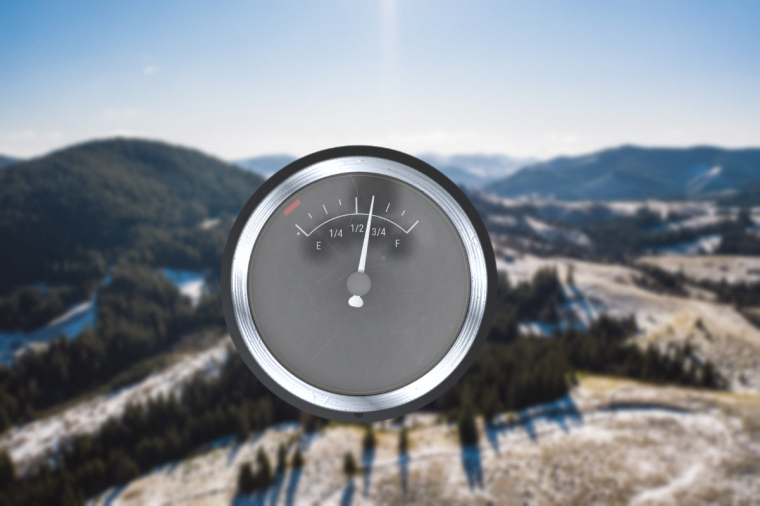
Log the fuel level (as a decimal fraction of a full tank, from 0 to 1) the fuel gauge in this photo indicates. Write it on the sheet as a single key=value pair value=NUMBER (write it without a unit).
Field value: value=0.625
